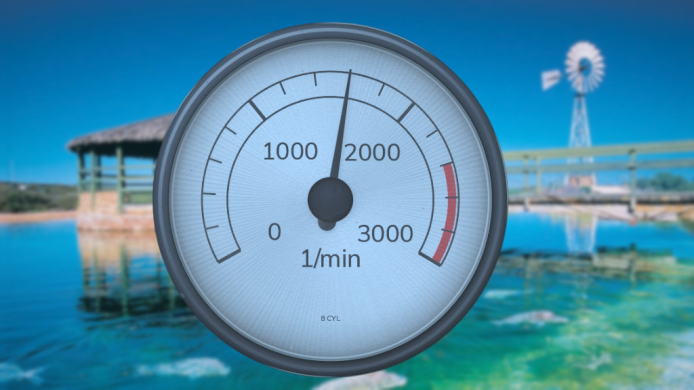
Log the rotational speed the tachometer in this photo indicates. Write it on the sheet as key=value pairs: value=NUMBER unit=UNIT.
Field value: value=1600 unit=rpm
